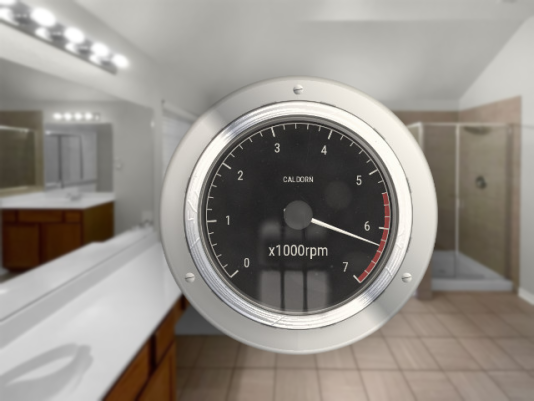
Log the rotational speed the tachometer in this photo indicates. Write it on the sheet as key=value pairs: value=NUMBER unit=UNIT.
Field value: value=6300 unit=rpm
